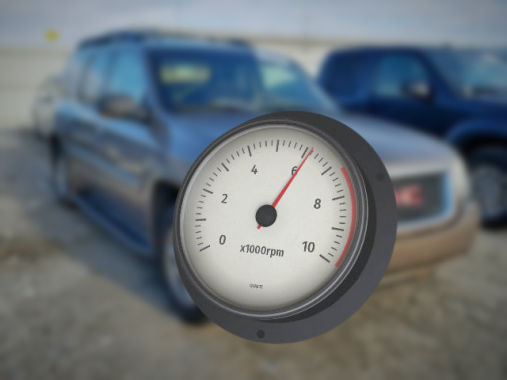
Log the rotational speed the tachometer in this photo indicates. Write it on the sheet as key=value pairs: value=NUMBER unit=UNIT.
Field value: value=6200 unit=rpm
